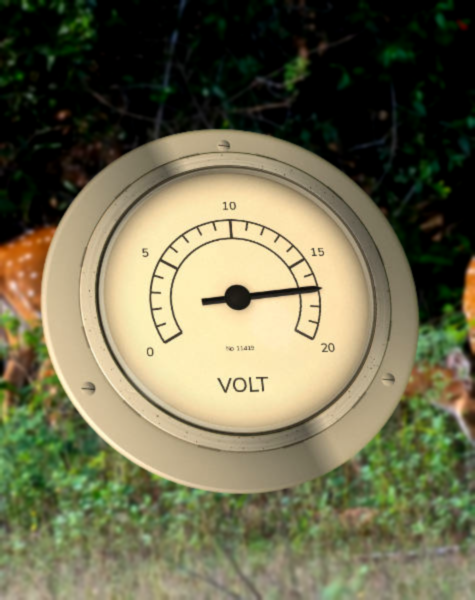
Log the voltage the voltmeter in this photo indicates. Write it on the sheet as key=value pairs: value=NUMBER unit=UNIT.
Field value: value=17 unit=V
